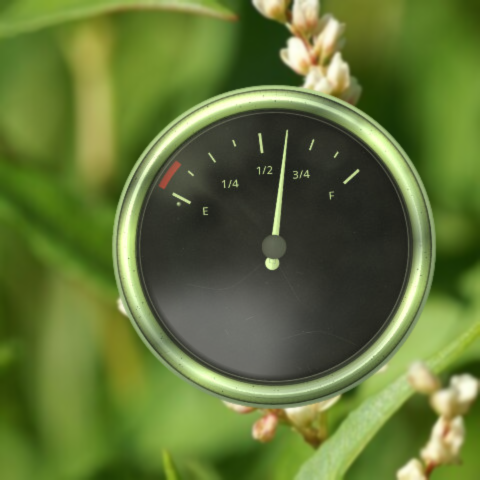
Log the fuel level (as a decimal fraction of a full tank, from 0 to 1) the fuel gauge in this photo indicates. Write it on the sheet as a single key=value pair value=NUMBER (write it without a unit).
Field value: value=0.625
